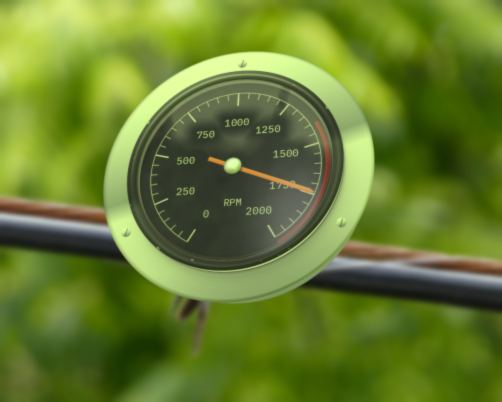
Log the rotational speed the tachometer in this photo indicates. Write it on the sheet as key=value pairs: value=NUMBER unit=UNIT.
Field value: value=1750 unit=rpm
